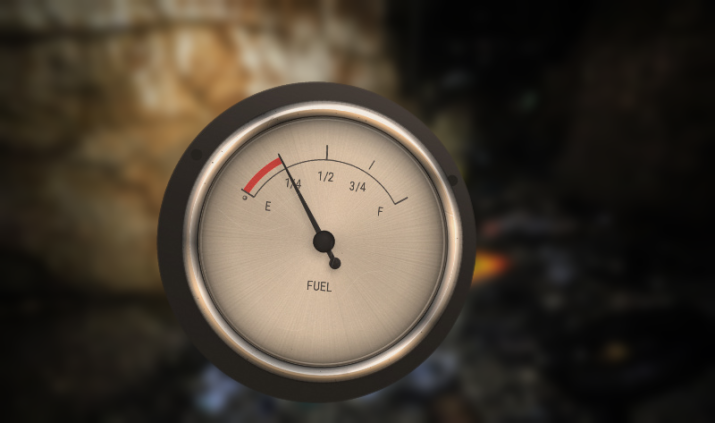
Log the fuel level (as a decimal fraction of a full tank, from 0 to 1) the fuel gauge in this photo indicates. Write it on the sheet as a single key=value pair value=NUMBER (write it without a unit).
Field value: value=0.25
